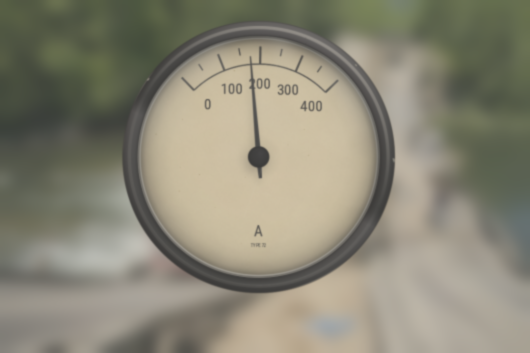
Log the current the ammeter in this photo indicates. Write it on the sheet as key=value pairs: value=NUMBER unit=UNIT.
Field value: value=175 unit=A
